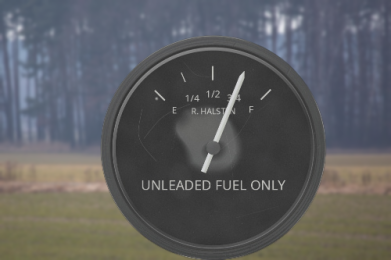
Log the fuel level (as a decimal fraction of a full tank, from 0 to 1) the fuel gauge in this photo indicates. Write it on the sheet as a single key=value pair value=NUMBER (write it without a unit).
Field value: value=0.75
